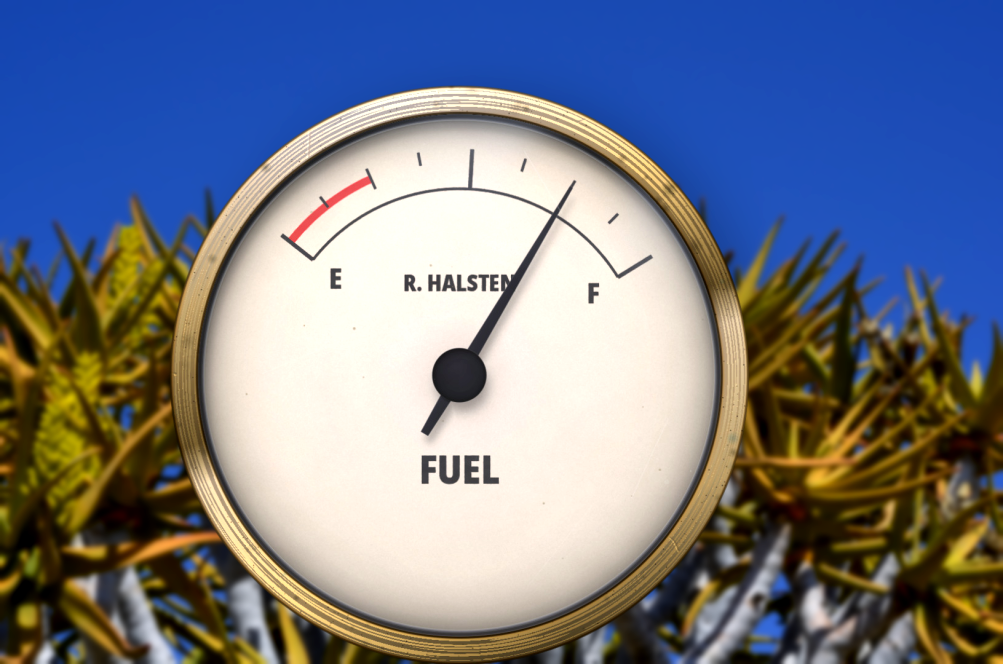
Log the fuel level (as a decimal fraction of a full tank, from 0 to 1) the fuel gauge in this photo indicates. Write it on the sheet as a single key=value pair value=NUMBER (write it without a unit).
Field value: value=0.75
